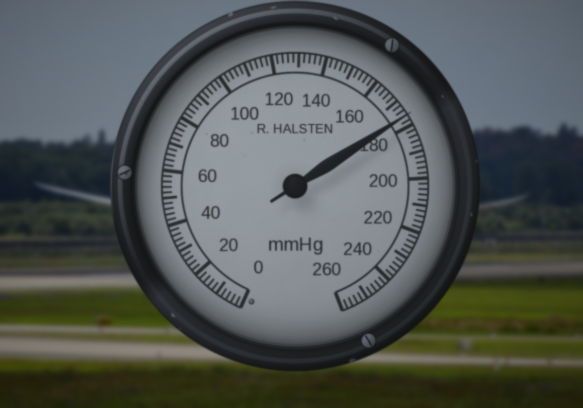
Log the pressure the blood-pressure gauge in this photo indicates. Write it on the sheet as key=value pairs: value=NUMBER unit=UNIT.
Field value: value=176 unit=mmHg
